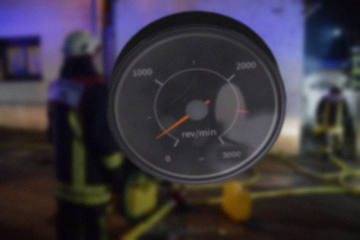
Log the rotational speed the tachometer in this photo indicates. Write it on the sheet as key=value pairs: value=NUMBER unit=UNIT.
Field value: value=250 unit=rpm
